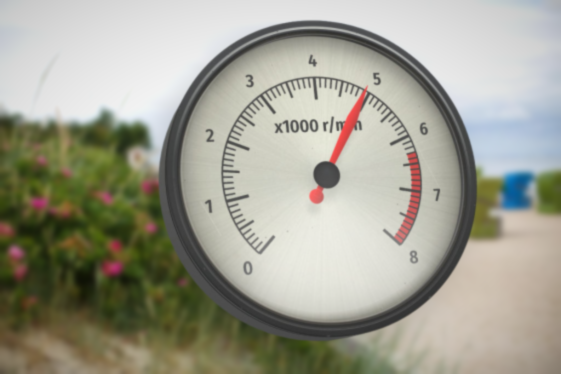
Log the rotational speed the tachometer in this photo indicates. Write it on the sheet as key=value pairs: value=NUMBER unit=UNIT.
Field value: value=4900 unit=rpm
